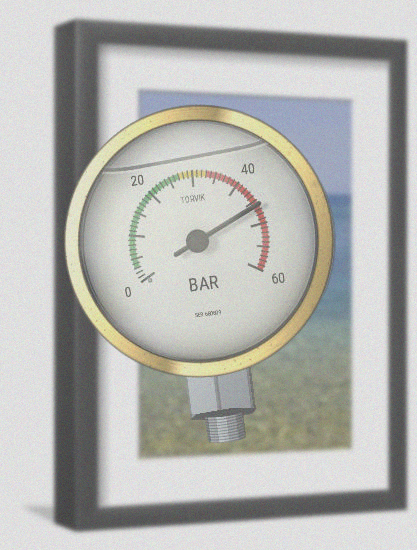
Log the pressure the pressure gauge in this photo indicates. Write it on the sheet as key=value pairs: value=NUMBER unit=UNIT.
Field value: value=46 unit=bar
